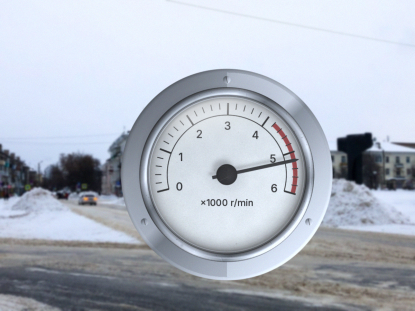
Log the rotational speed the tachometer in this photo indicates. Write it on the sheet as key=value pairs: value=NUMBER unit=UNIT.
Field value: value=5200 unit=rpm
